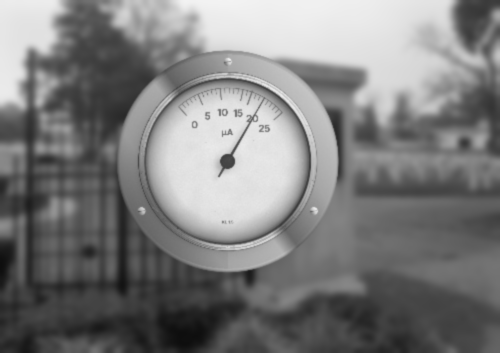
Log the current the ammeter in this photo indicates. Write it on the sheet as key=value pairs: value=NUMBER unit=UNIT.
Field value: value=20 unit=µA
